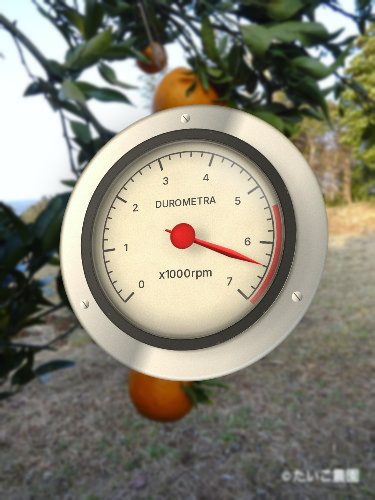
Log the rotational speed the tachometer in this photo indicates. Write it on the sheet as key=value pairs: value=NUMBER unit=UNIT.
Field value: value=6400 unit=rpm
